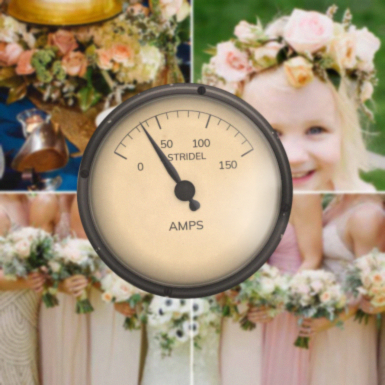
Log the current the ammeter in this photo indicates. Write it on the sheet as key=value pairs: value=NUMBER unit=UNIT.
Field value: value=35 unit=A
